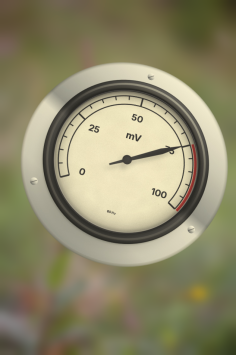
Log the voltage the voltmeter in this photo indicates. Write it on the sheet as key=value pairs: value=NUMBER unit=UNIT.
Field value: value=75 unit=mV
